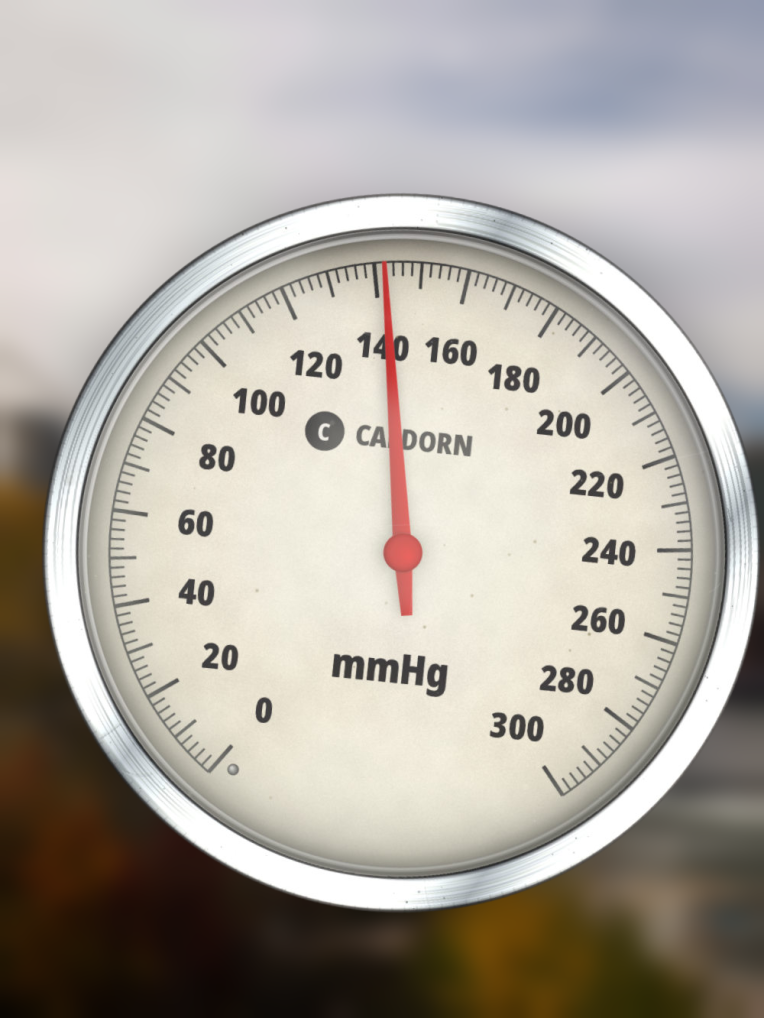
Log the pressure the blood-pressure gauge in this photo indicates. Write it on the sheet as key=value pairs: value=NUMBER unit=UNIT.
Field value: value=142 unit=mmHg
